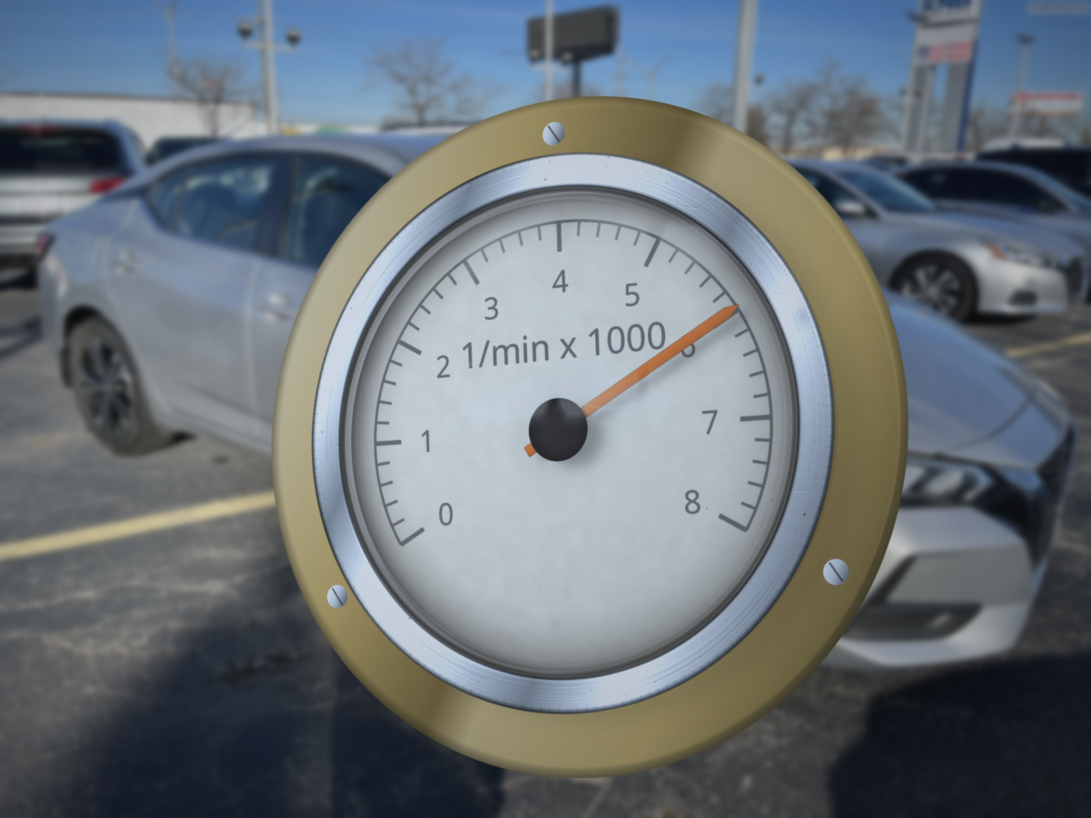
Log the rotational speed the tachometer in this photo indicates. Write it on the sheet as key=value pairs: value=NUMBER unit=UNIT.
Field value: value=6000 unit=rpm
